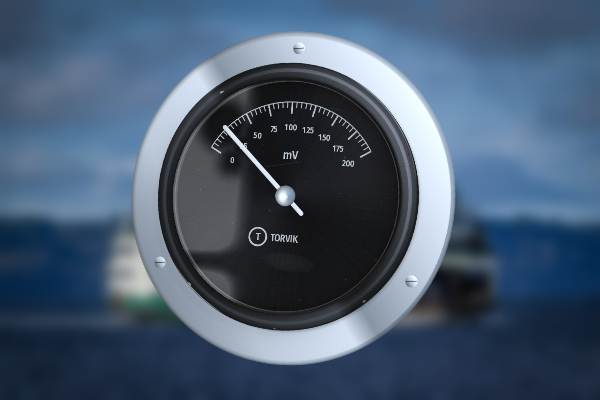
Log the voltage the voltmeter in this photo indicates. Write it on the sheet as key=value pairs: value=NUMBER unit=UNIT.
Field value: value=25 unit=mV
